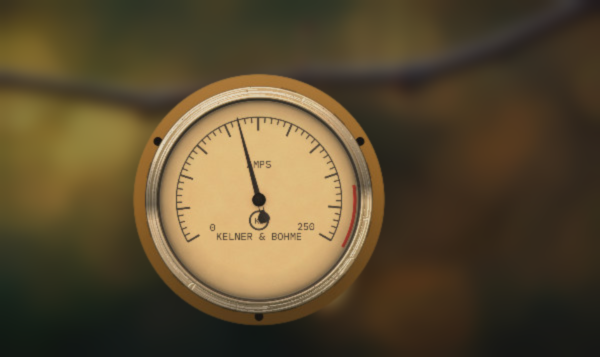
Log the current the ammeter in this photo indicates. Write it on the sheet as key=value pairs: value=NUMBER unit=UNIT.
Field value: value=110 unit=A
